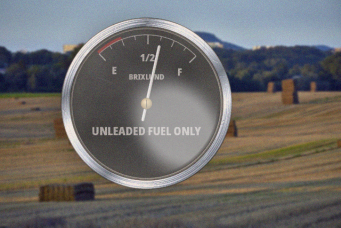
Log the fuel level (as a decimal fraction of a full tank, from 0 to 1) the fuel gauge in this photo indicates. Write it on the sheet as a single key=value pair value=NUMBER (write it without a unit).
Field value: value=0.625
